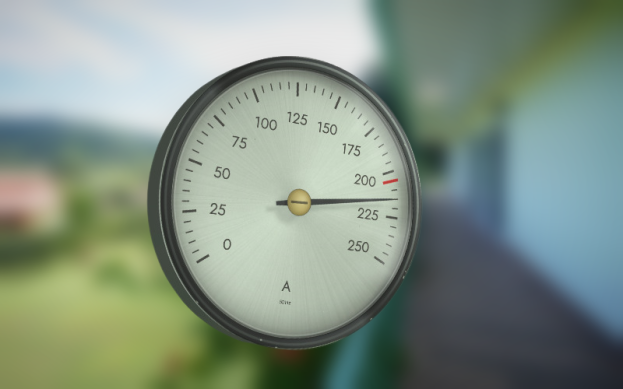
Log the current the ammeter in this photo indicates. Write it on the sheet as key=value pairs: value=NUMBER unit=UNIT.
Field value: value=215 unit=A
